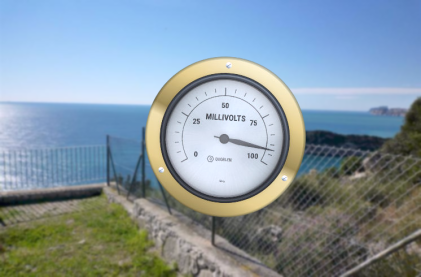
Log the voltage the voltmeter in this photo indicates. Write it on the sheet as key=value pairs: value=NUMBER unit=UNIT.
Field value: value=92.5 unit=mV
